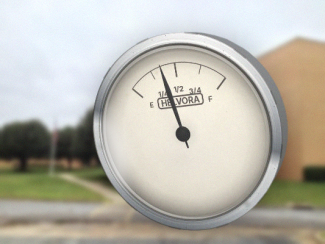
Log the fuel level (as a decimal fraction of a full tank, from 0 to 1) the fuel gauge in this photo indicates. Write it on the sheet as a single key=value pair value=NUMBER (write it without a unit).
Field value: value=0.375
